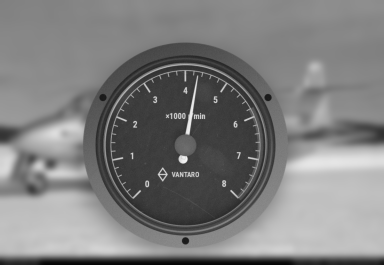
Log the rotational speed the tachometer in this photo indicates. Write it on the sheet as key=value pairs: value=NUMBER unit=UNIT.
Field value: value=4300 unit=rpm
